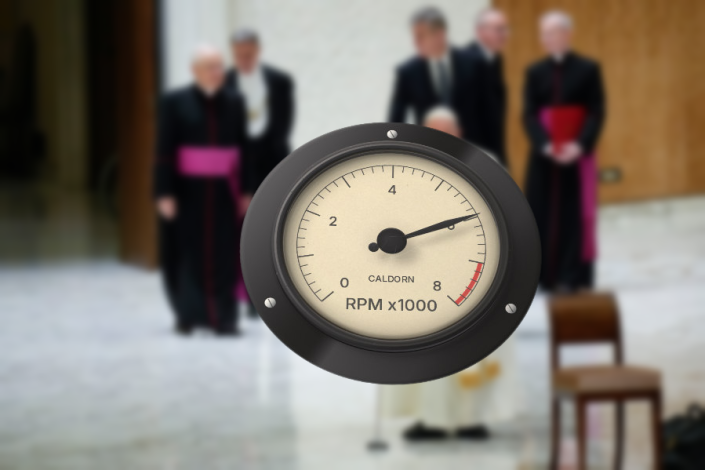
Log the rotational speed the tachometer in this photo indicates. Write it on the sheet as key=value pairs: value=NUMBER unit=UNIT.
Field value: value=6000 unit=rpm
